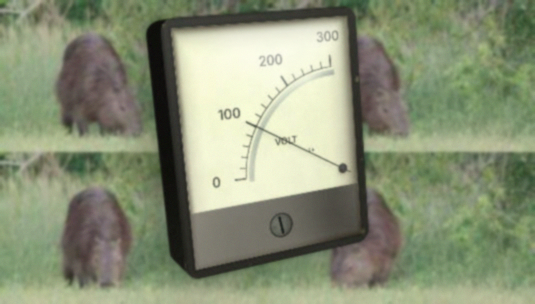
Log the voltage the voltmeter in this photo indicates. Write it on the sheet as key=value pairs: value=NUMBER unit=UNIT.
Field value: value=100 unit=V
